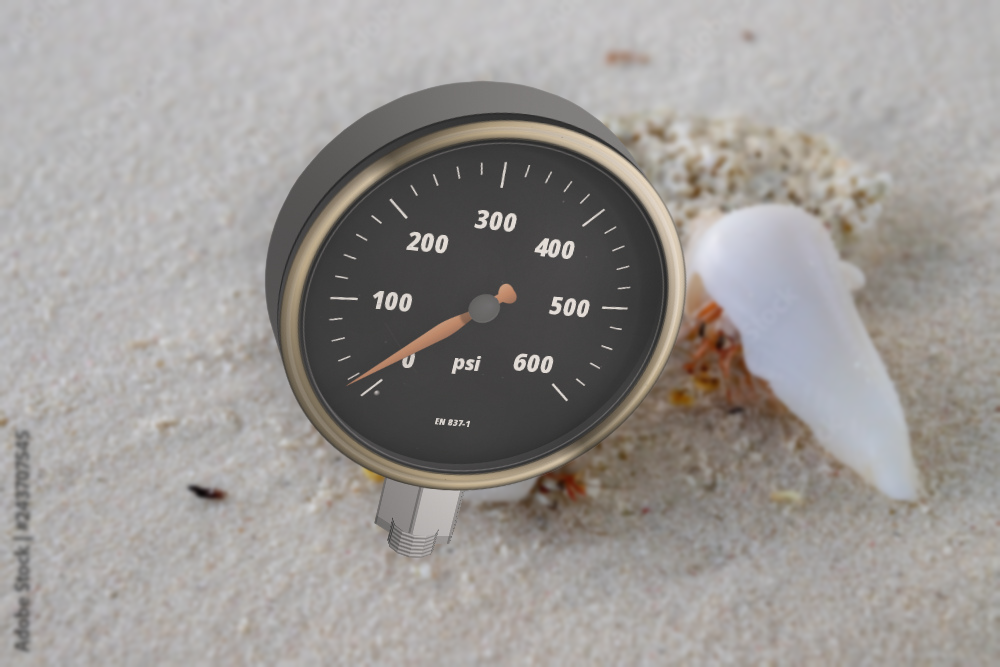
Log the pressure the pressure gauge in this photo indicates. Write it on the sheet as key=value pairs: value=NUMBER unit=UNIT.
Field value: value=20 unit=psi
